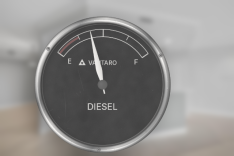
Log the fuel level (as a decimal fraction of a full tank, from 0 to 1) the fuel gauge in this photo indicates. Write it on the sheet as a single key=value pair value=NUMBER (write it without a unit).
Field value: value=0.375
